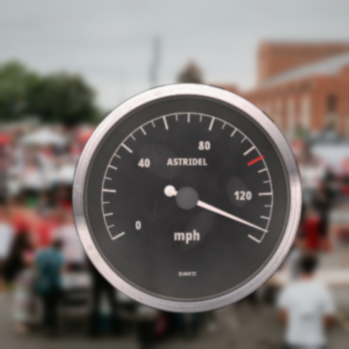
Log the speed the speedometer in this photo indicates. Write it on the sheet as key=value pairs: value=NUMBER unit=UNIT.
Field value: value=135 unit=mph
